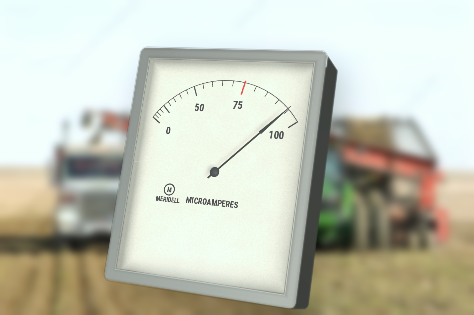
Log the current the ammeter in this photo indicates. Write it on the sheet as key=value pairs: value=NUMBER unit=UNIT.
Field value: value=95 unit=µA
